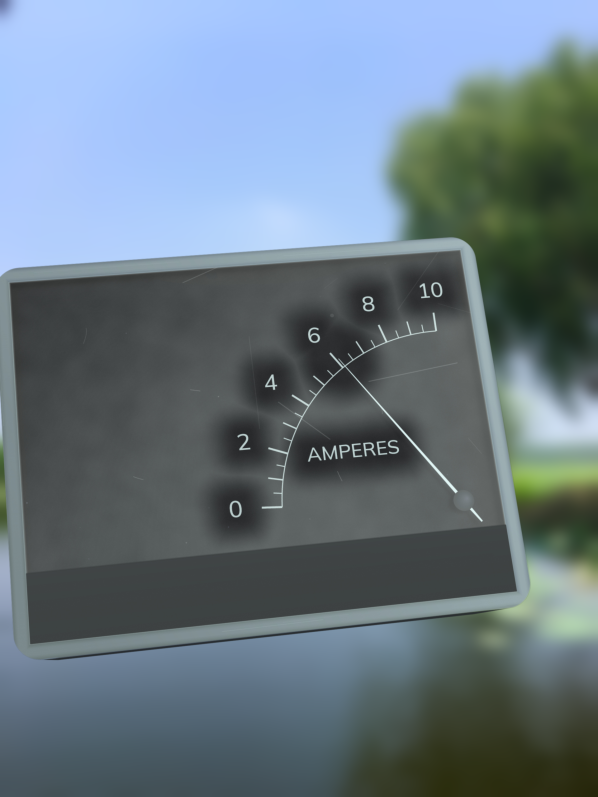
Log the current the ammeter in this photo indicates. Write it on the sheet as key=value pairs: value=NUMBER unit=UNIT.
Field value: value=6 unit=A
